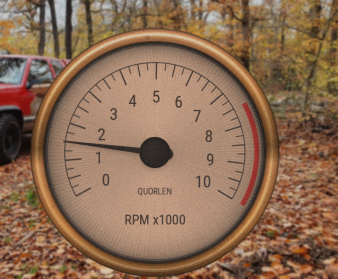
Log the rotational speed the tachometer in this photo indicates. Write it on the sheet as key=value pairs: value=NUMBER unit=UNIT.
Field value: value=1500 unit=rpm
